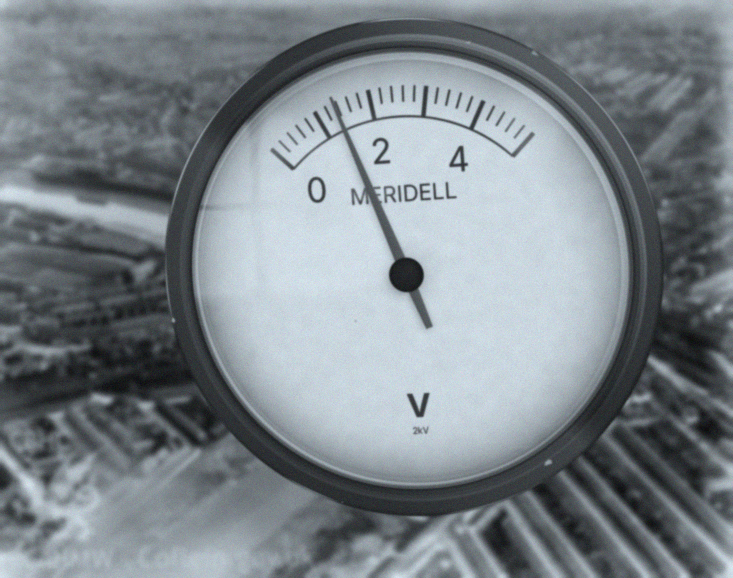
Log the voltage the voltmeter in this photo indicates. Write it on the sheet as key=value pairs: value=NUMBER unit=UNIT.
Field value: value=1.4 unit=V
